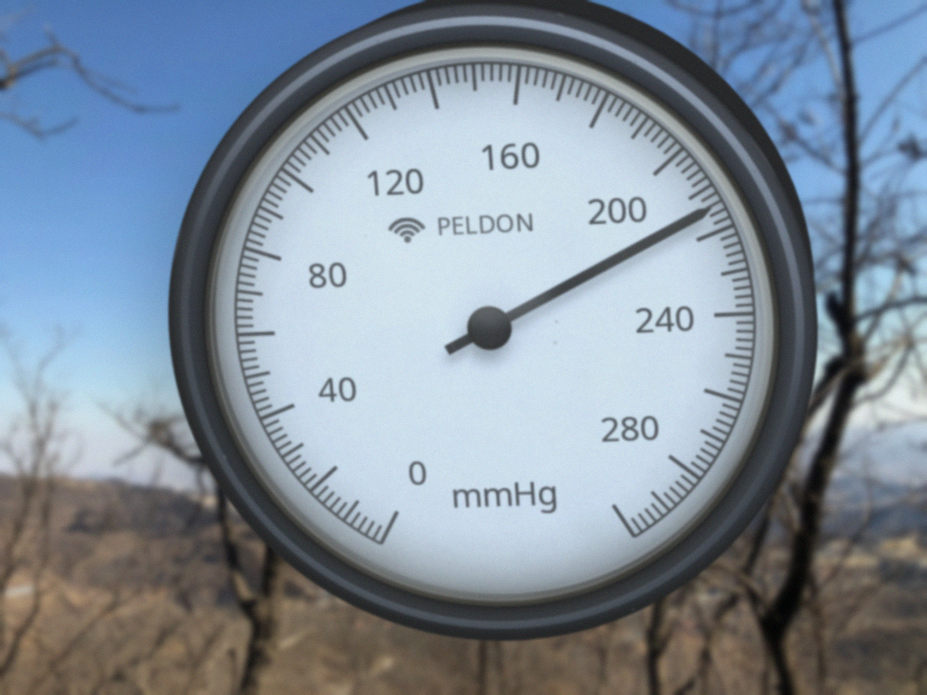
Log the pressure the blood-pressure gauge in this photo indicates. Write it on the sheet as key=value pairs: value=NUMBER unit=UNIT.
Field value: value=214 unit=mmHg
